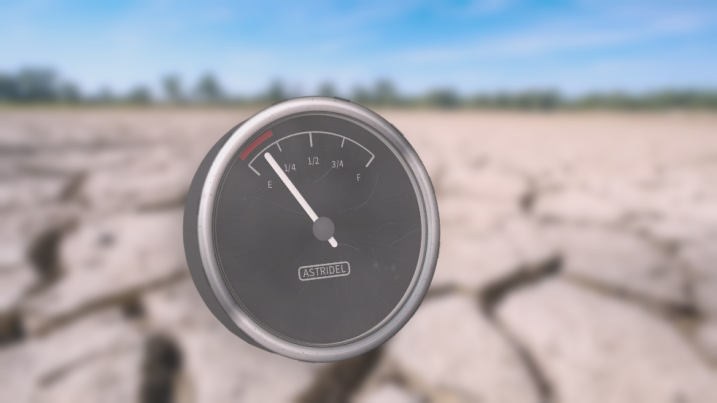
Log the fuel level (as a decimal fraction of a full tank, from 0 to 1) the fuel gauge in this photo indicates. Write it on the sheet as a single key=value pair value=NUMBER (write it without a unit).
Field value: value=0.125
